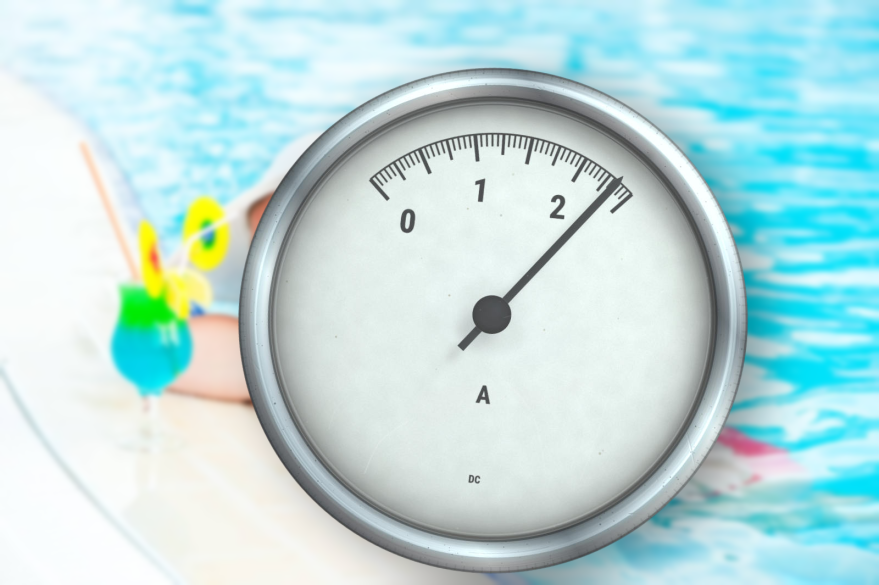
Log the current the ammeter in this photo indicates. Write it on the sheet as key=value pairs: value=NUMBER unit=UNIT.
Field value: value=2.35 unit=A
